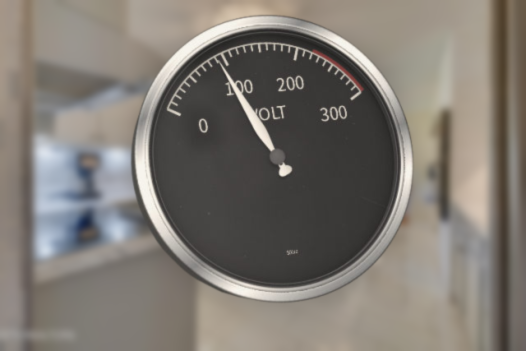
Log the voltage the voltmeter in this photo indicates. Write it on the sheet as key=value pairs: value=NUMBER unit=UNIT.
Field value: value=90 unit=V
